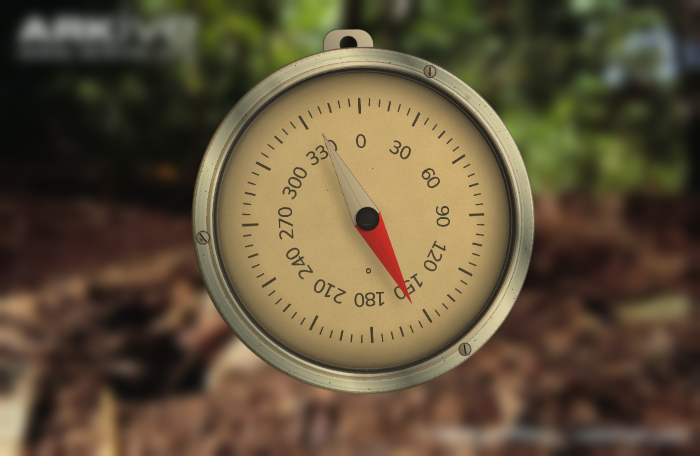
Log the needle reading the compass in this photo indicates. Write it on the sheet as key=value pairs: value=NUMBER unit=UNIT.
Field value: value=155 unit=°
